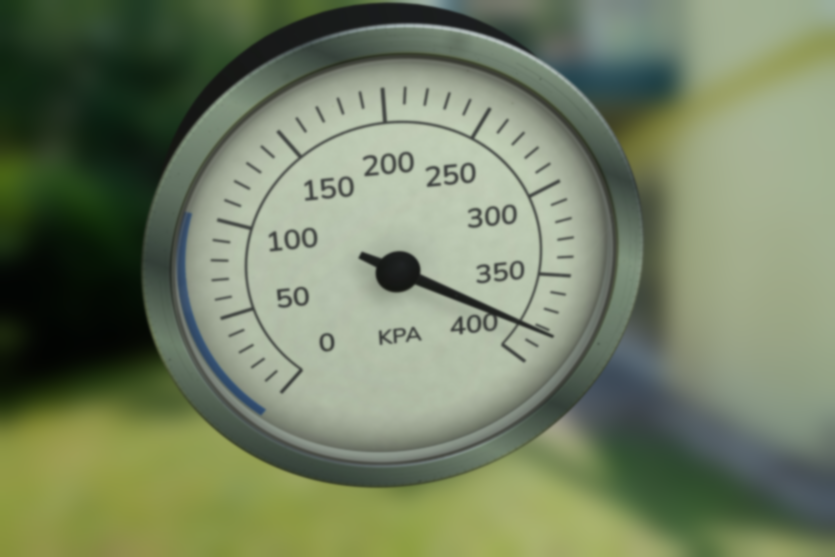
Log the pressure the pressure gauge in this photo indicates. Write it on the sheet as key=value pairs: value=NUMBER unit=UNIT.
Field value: value=380 unit=kPa
